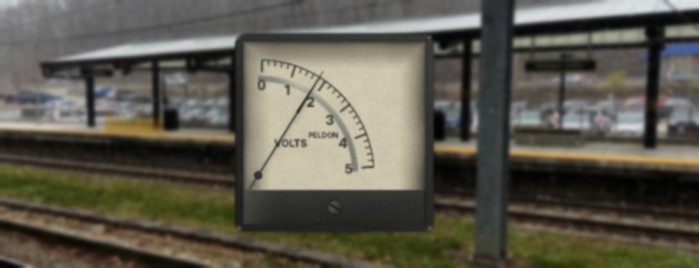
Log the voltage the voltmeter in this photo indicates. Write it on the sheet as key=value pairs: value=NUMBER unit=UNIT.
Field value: value=1.8 unit=V
